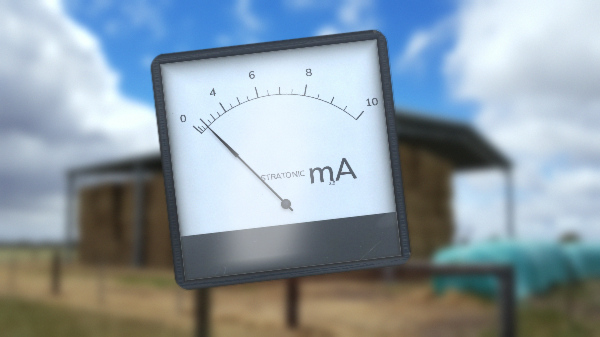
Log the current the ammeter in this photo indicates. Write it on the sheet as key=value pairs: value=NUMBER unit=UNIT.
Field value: value=2 unit=mA
